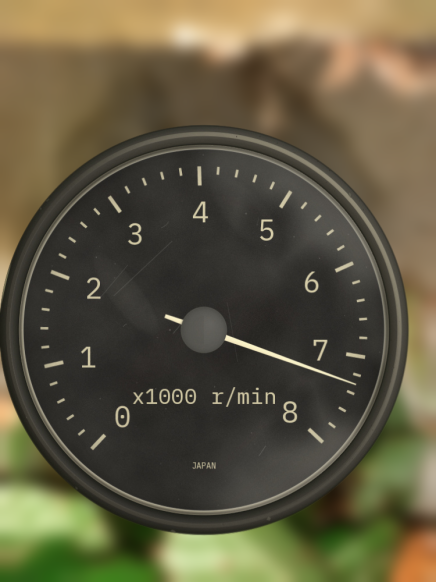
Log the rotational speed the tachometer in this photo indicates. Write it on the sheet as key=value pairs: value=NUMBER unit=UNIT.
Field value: value=7300 unit=rpm
